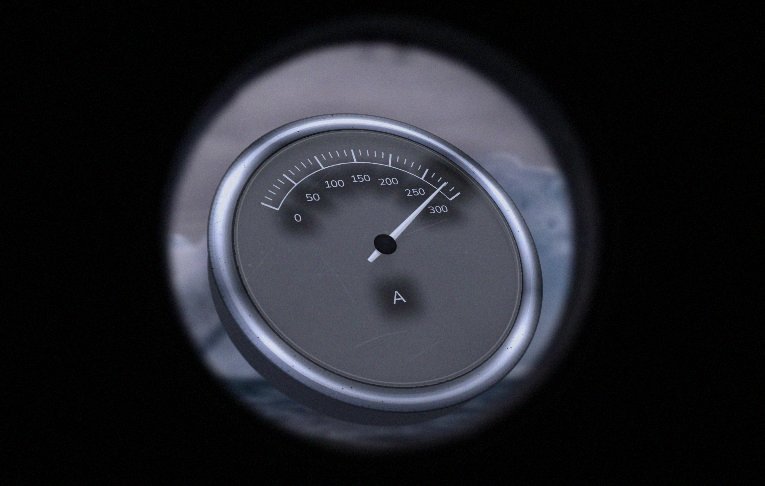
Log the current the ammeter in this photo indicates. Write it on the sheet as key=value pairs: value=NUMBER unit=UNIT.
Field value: value=280 unit=A
